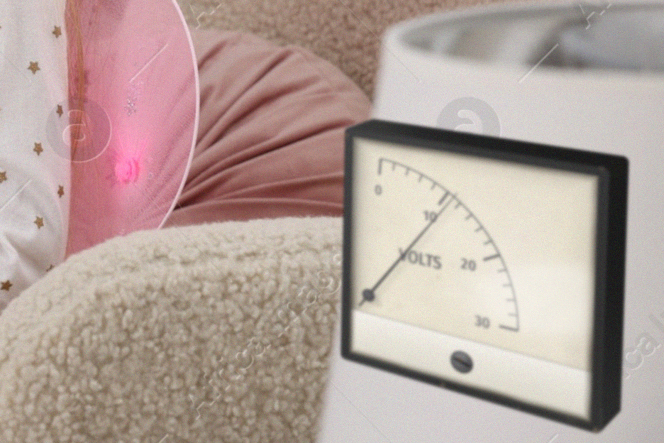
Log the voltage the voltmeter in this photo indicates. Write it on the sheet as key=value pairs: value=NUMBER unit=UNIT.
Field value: value=11 unit=V
